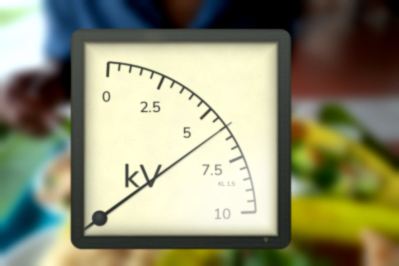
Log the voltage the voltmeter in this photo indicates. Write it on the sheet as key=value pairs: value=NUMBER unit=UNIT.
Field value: value=6 unit=kV
